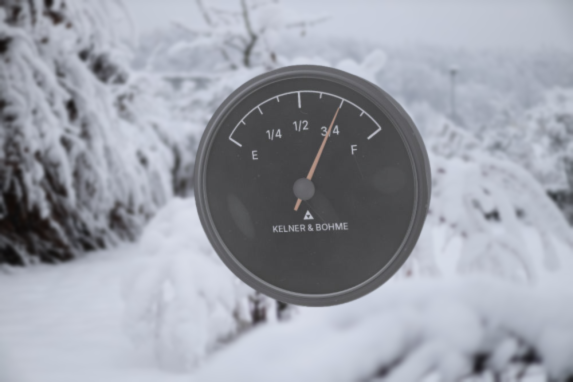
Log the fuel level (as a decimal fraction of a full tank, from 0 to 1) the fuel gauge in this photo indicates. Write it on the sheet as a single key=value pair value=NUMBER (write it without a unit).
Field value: value=0.75
